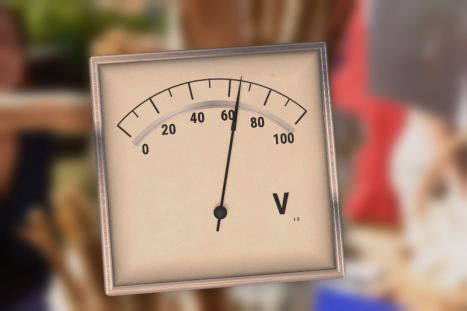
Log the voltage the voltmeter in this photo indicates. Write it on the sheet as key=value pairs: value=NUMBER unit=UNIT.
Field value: value=65 unit=V
